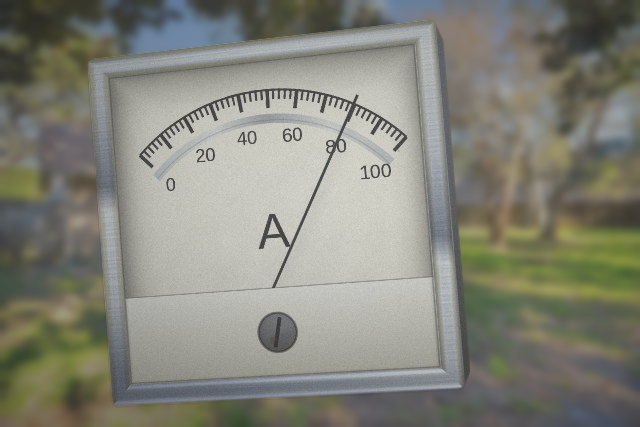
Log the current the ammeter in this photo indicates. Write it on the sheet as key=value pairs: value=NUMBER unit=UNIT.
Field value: value=80 unit=A
